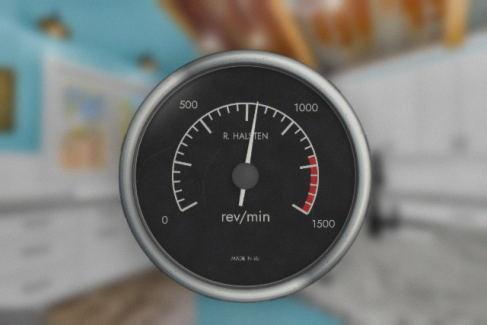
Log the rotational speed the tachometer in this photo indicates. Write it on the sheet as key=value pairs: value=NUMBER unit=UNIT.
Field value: value=800 unit=rpm
